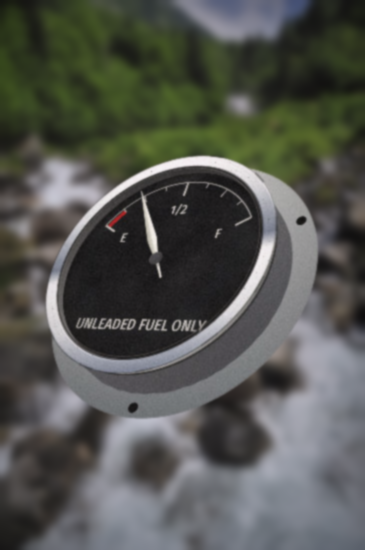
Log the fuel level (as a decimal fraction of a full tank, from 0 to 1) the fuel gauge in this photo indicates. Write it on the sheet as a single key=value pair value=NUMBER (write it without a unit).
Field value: value=0.25
